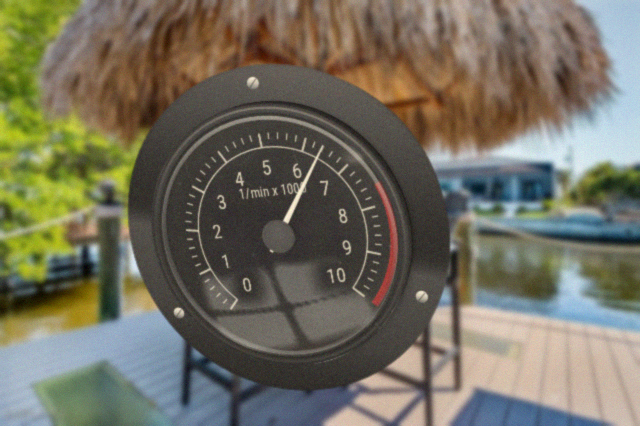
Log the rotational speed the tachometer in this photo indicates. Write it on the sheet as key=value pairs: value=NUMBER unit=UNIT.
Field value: value=6400 unit=rpm
